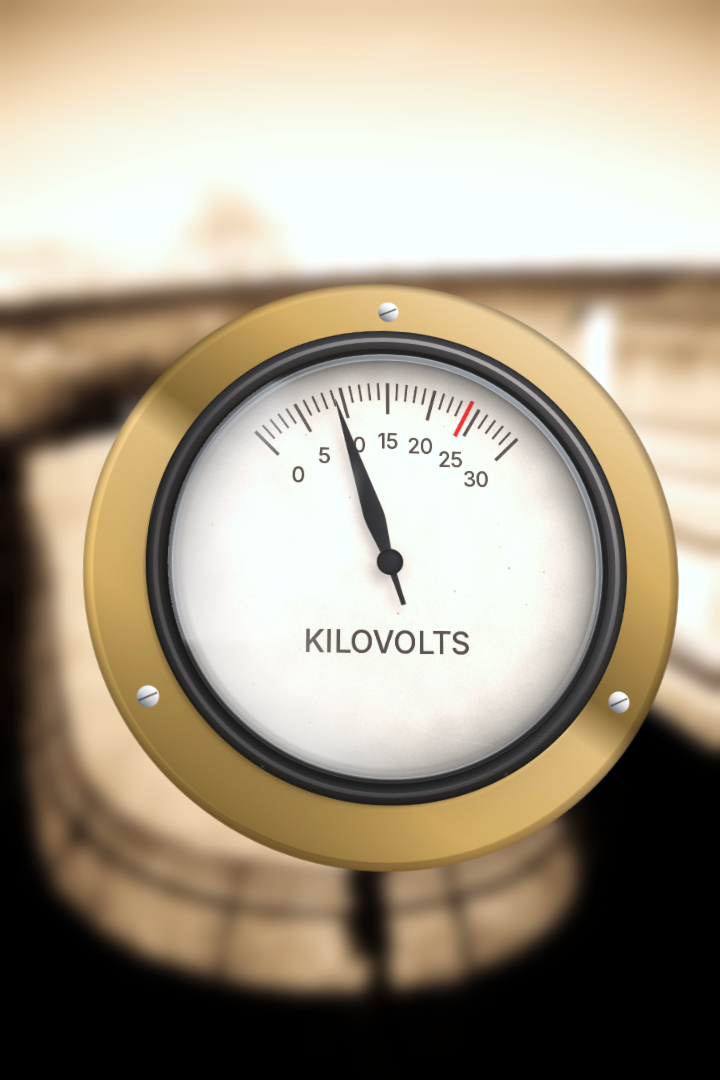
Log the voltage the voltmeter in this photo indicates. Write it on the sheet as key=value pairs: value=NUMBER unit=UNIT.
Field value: value=9 unit=kV
